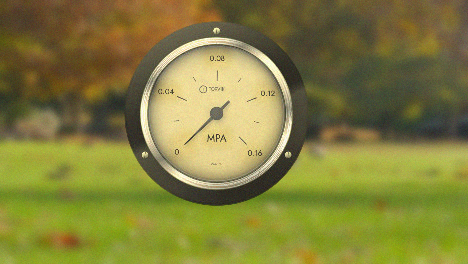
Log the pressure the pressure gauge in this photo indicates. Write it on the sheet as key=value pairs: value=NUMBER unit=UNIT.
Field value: value=0 unit=MPa
